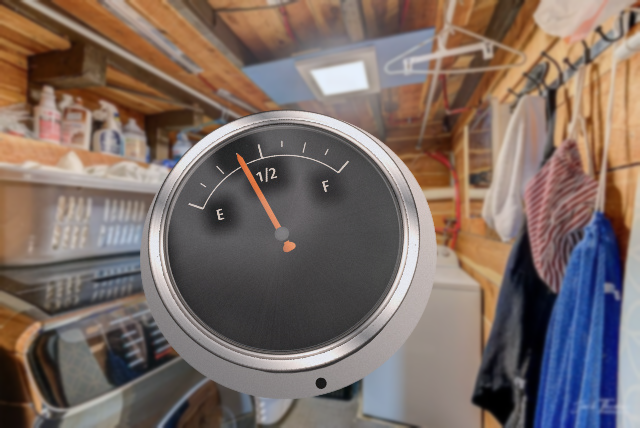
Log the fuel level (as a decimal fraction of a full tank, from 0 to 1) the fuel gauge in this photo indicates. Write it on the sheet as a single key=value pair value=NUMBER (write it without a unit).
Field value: value=0.375
